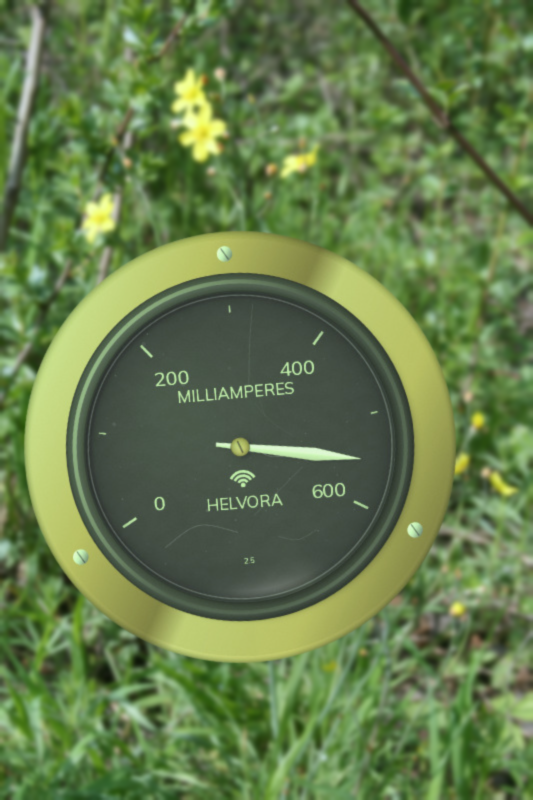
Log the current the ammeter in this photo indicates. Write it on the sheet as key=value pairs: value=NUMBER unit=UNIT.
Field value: value=550 unit=mA
